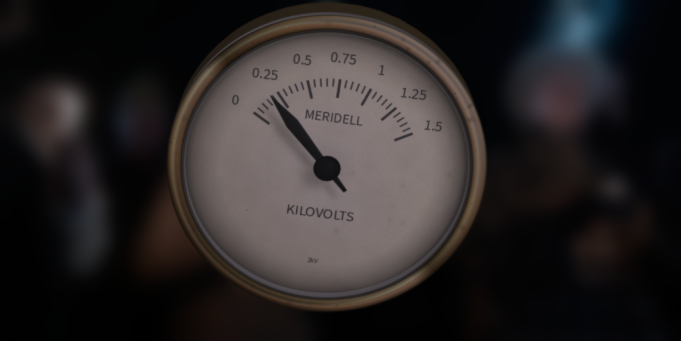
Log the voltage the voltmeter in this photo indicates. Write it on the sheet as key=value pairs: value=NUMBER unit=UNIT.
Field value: value=0.2 unit=kV
